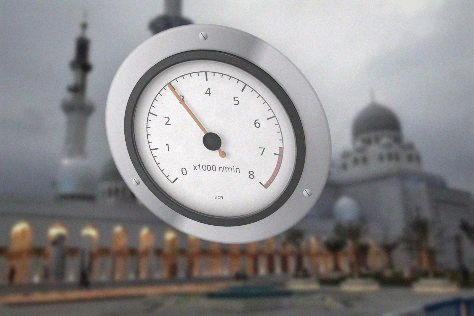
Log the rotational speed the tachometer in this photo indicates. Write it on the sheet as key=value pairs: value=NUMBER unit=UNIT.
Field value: value=3000 unit=rpm
